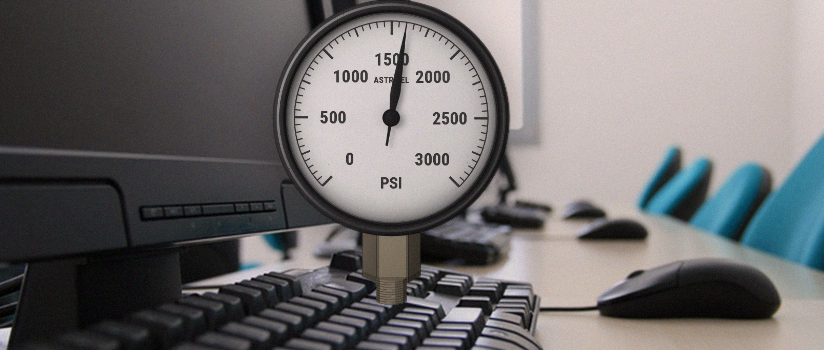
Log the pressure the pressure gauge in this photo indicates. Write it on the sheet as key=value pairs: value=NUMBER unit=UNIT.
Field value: value=1600 unit=psi
